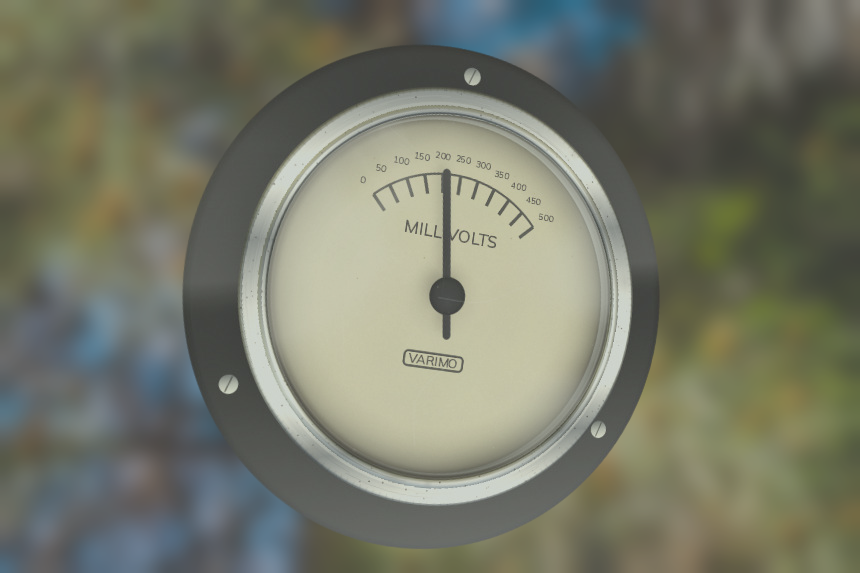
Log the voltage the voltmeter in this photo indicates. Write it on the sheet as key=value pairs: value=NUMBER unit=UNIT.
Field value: value=200 unit=mV
